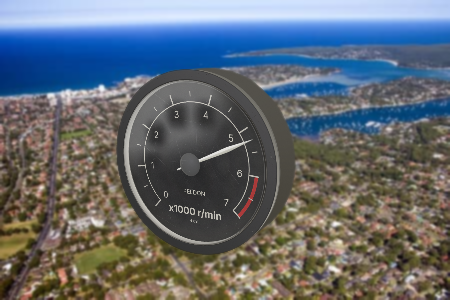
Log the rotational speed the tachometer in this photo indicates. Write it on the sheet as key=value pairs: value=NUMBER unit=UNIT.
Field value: value=5250 unit=rpm
